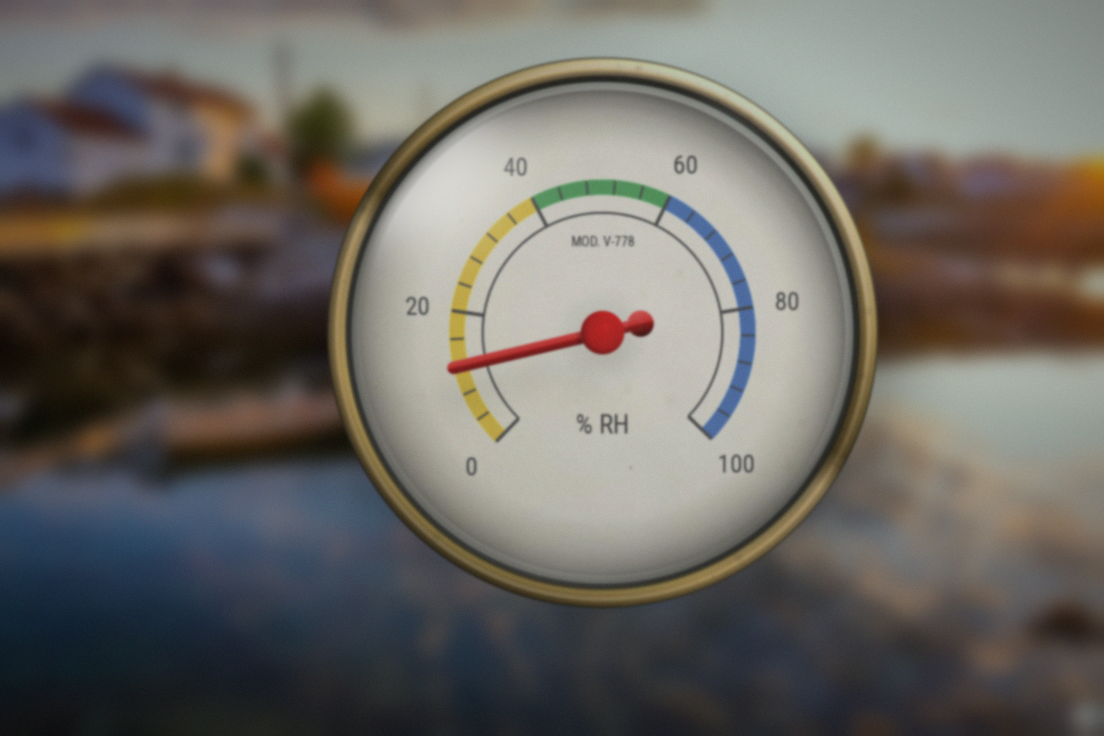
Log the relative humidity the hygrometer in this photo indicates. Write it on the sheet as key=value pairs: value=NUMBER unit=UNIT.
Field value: value=12 unit=%
